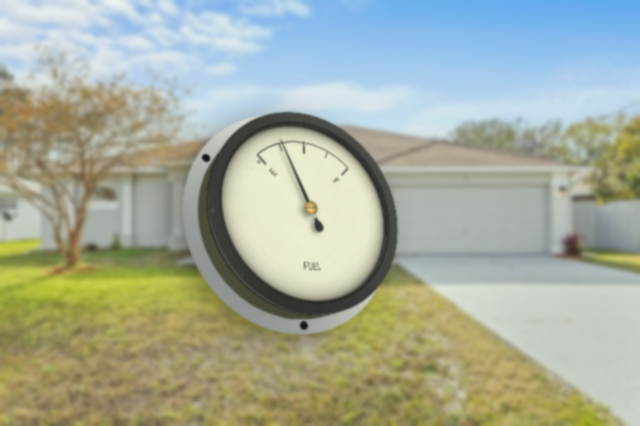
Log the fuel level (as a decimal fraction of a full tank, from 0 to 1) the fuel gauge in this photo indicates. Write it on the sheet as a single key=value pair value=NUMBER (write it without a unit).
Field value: value=0.25
